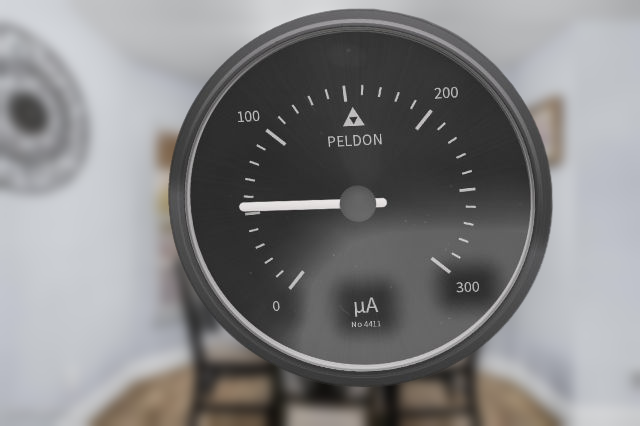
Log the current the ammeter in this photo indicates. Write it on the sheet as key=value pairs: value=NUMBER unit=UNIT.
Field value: value=55 unit=µA
